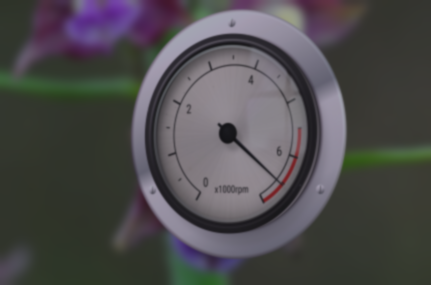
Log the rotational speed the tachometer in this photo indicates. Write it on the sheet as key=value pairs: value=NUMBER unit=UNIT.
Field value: value=6500 unit=rpm
